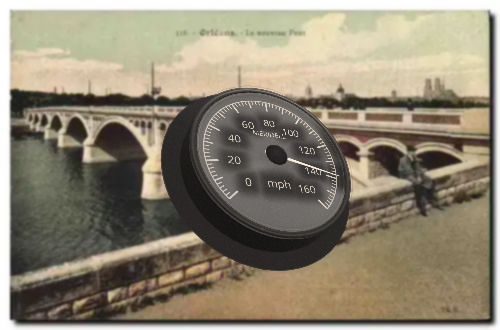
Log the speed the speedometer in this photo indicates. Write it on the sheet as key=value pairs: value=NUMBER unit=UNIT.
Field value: value=140 unit=mph
